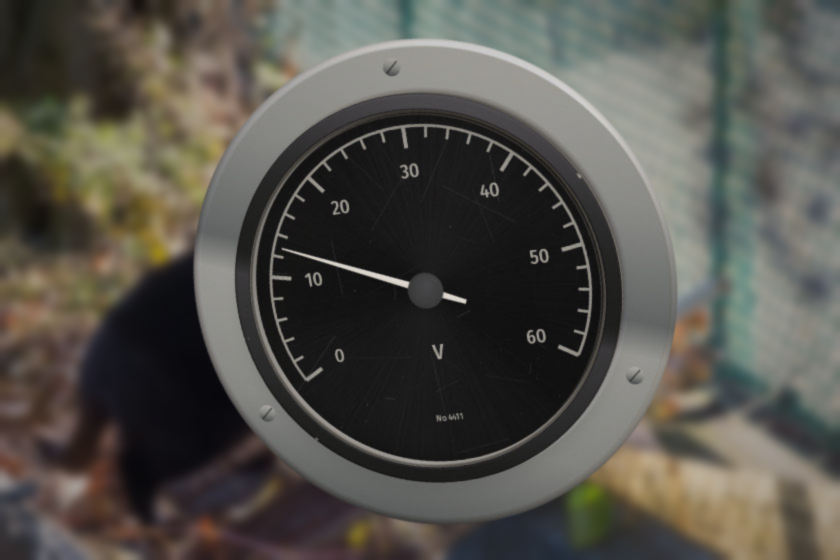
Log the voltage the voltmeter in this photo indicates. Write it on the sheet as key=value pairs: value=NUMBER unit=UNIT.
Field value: value=13 unit=V
